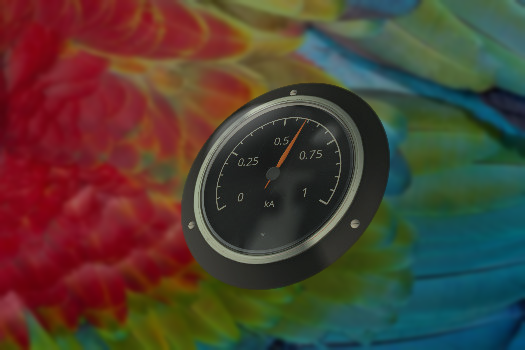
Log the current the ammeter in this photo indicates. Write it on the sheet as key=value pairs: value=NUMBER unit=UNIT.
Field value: value=0.6 unit=kA
